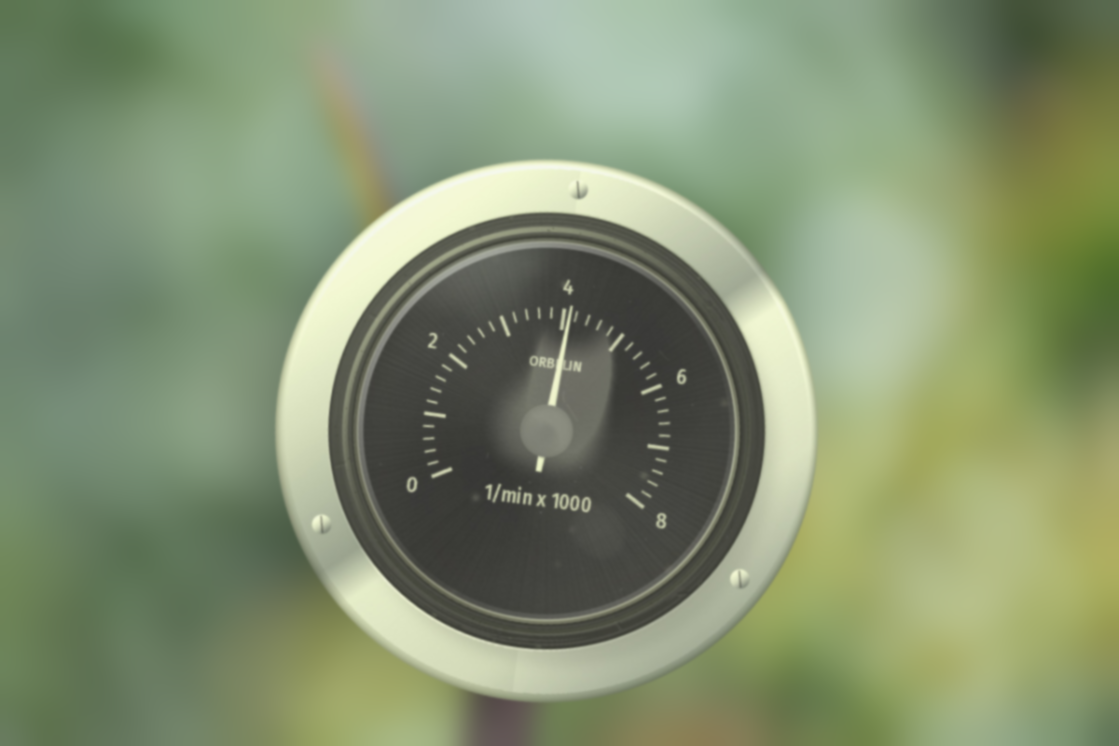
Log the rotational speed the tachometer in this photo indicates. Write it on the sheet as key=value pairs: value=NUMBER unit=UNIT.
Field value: value=4100 unit=rpm
